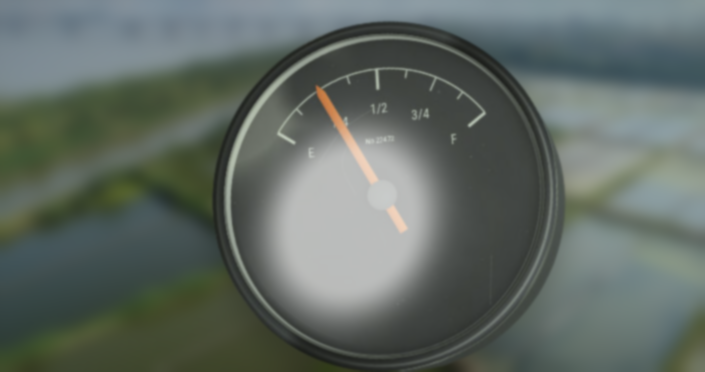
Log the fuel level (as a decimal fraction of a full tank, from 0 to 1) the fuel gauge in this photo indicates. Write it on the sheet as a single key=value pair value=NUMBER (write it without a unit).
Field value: value=0.25
